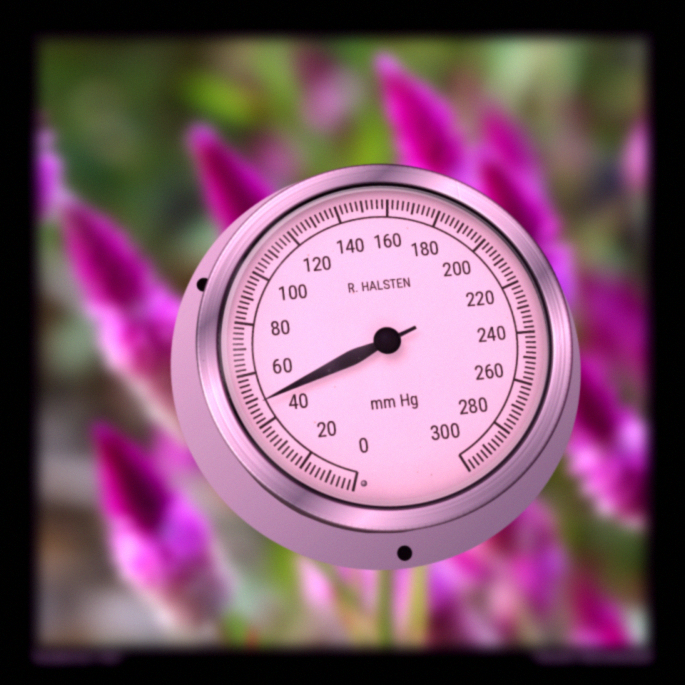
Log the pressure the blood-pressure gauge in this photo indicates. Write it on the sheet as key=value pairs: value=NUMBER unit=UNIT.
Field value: value=48 unit=mmHg
